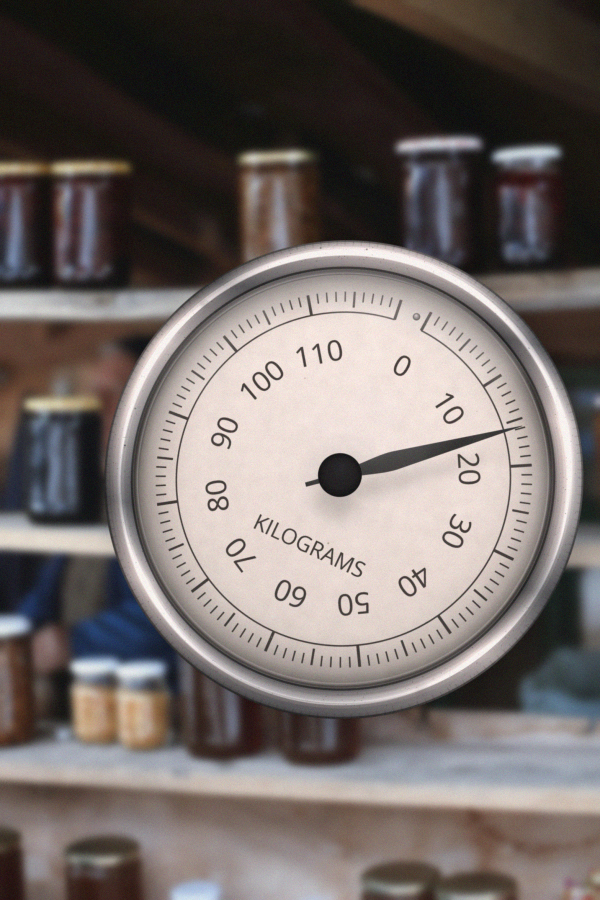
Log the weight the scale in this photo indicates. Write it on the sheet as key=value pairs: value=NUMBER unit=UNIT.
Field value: value=16 unit=kg
